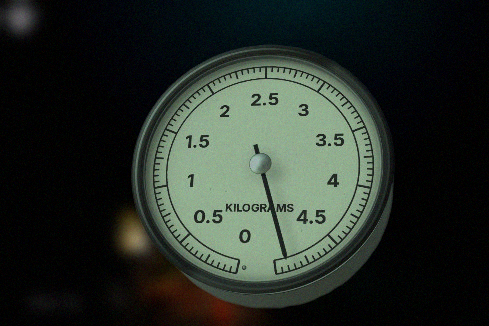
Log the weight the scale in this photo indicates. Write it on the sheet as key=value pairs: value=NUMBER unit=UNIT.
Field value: value=4.9 unit=kg
